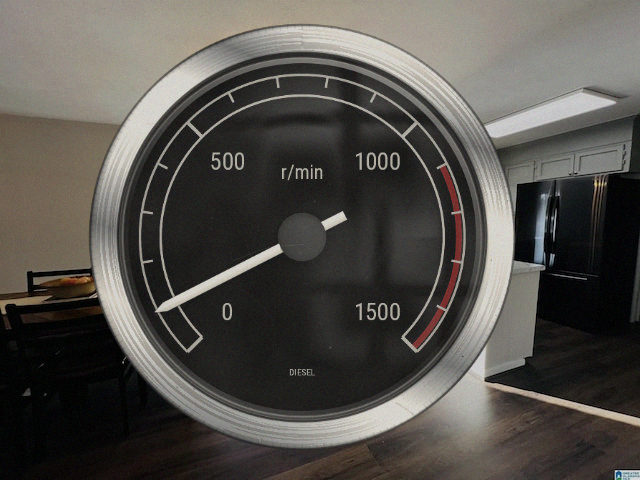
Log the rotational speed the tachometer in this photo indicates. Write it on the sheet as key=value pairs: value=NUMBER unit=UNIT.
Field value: value=100 unit=rpm
